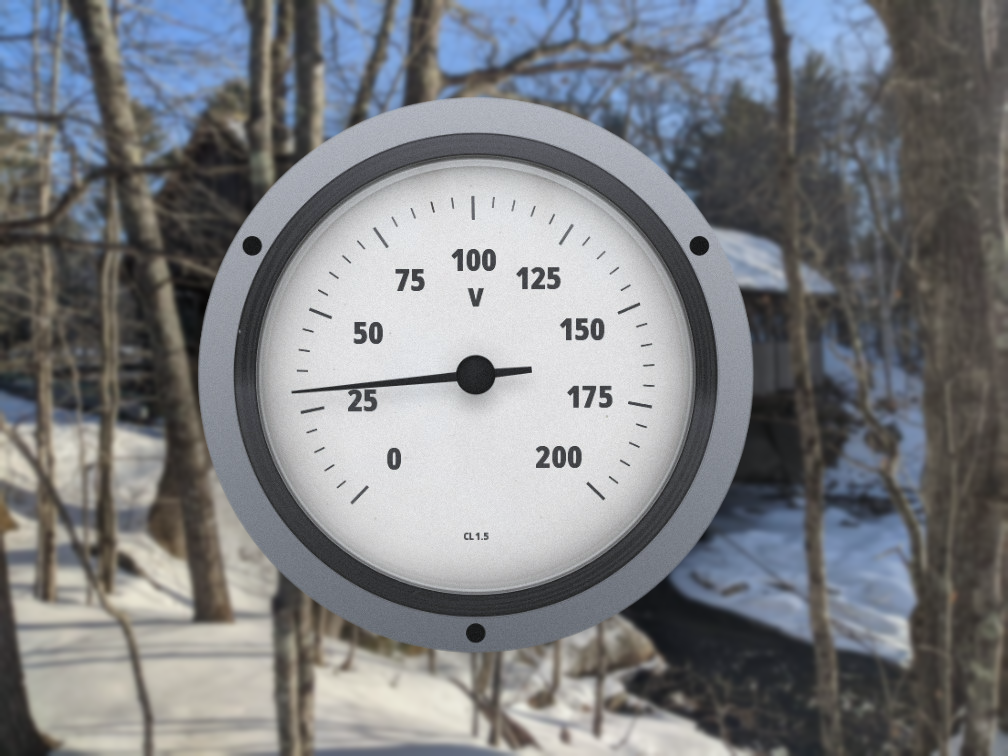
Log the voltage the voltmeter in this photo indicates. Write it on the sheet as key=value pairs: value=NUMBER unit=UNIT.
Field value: value=30 unit=V
